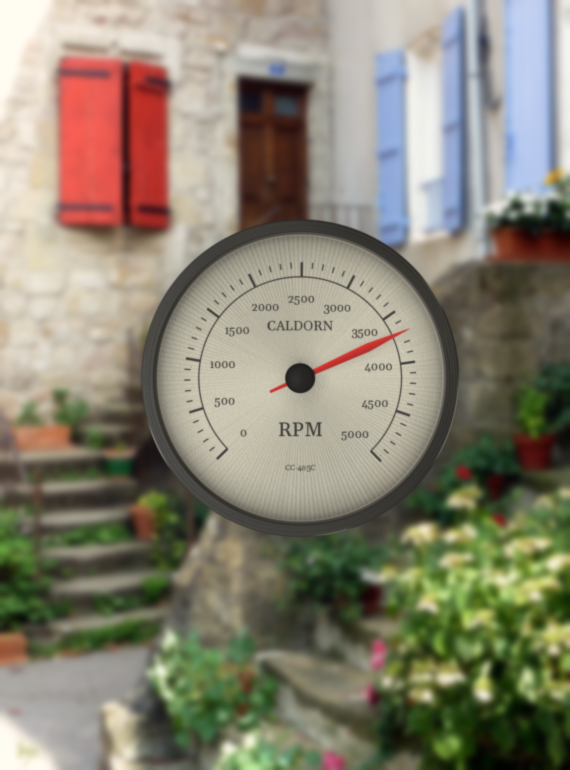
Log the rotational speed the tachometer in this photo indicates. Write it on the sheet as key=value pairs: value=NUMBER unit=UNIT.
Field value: value=3700 unit=rpm
